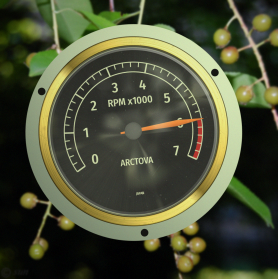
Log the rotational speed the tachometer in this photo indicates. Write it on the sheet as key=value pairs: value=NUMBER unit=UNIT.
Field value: value=6000 unit=rpm
